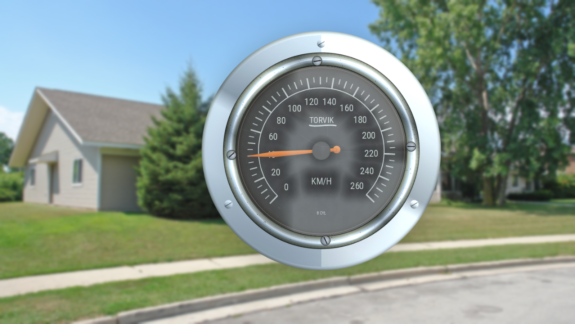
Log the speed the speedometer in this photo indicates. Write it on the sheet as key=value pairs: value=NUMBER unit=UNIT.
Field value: value=40 unit=km/h
